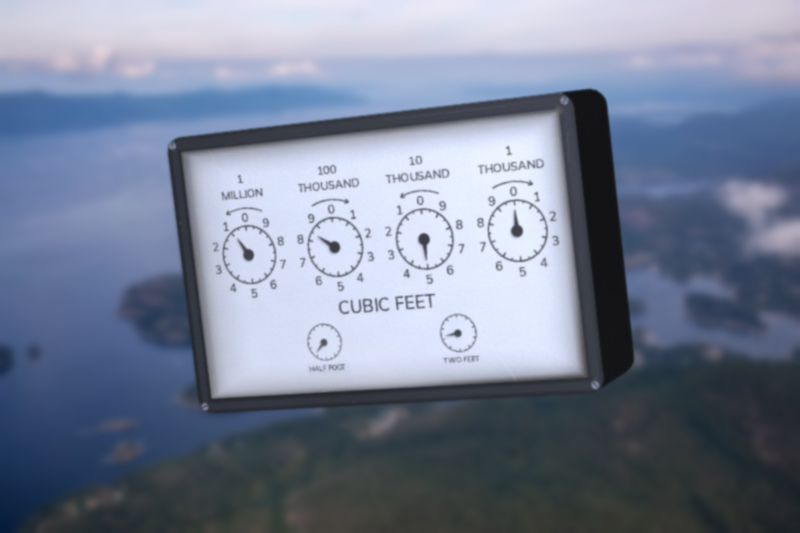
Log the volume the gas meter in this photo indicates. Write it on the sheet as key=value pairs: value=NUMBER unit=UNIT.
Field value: value=85000 unit=ft³
